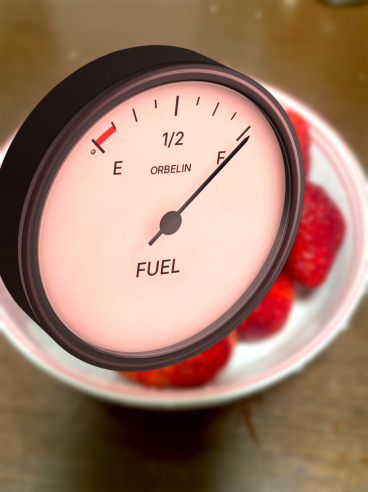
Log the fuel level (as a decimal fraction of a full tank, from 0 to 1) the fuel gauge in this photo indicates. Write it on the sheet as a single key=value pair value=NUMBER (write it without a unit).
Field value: value=1
